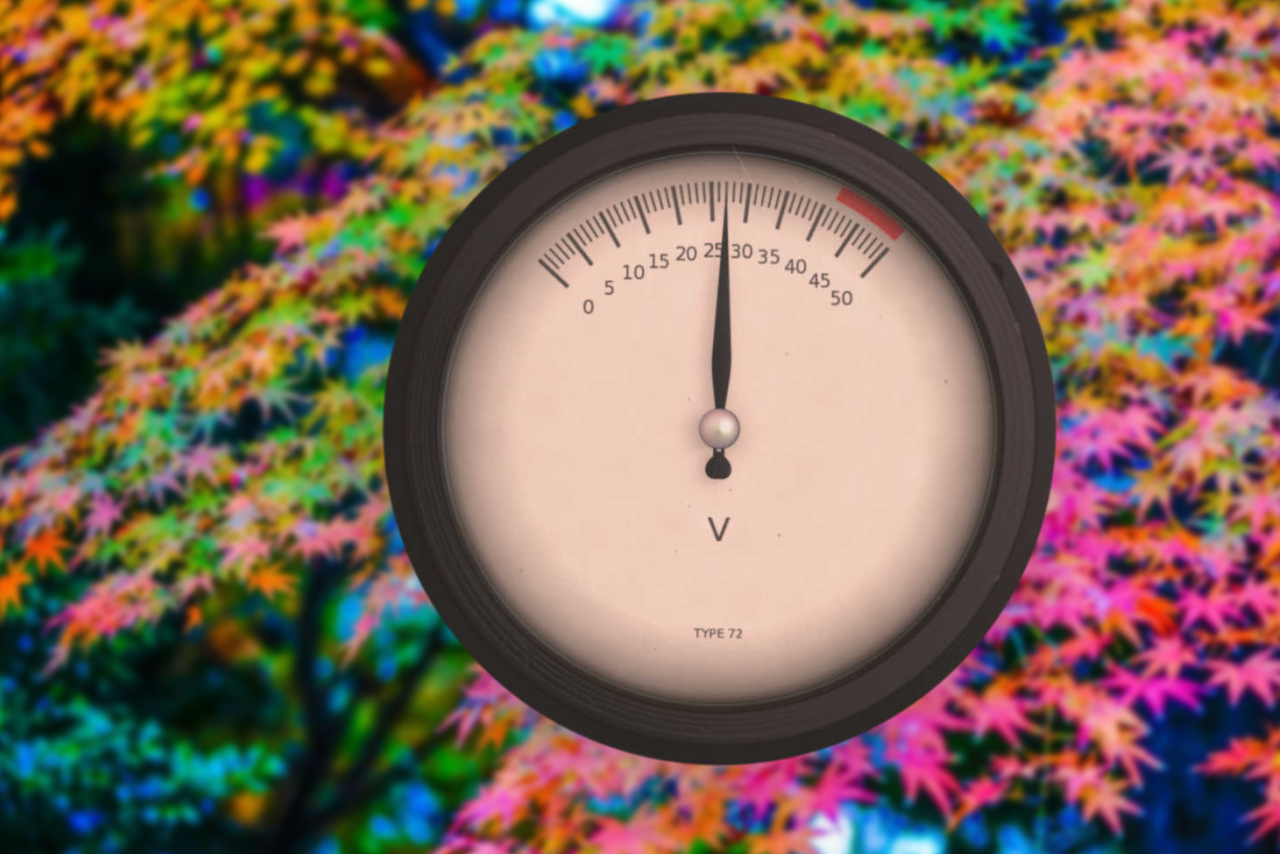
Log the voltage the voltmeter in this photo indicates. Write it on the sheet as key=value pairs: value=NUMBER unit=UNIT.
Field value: value=27 unit=V
